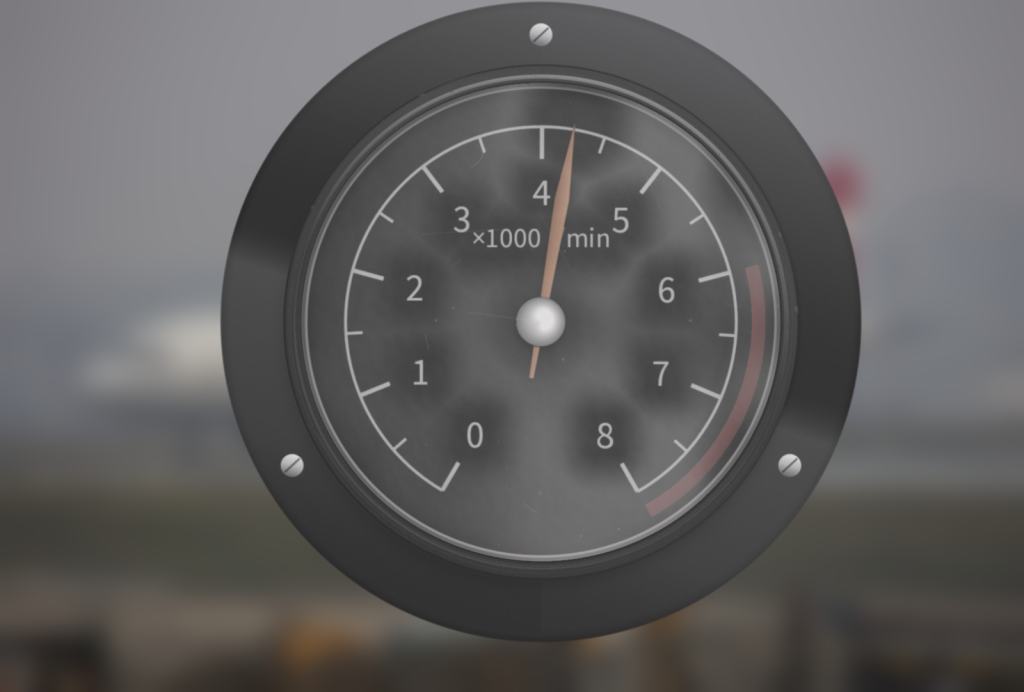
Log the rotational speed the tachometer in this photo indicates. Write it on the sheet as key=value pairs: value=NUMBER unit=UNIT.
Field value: value=4250 unit=rpm
